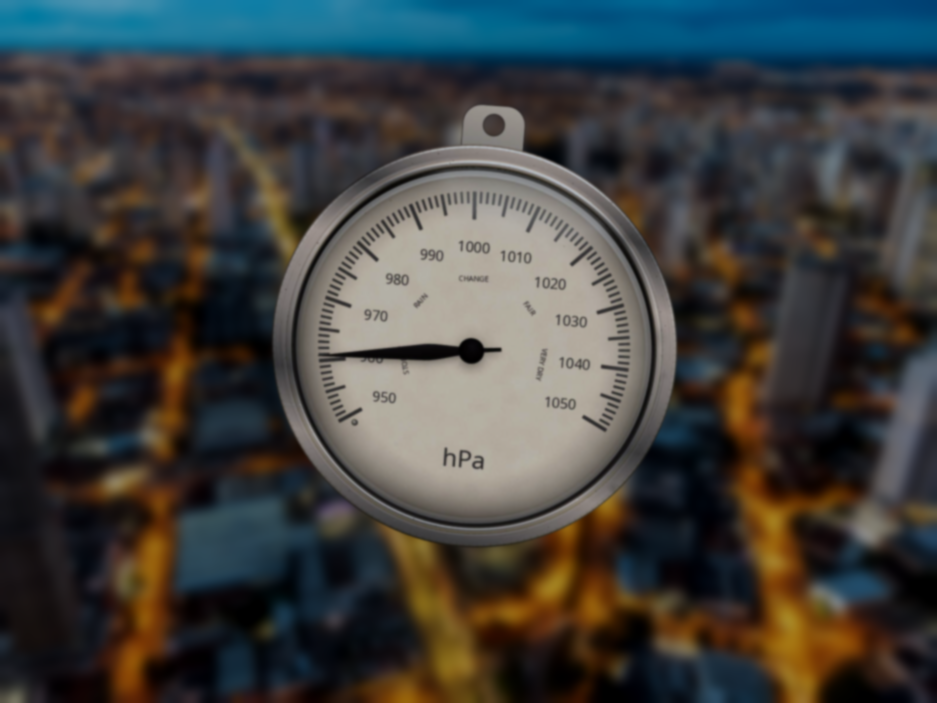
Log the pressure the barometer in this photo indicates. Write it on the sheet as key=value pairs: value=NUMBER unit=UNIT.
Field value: value=961 unit=hPa
